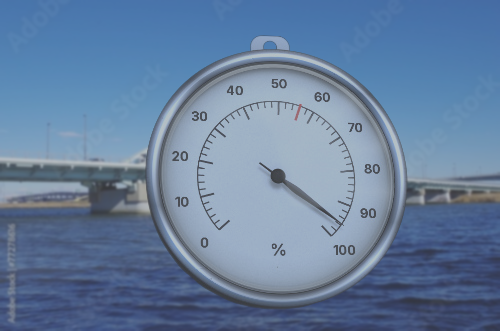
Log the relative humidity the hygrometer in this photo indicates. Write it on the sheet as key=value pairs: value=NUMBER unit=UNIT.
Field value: value=96 unit=%
